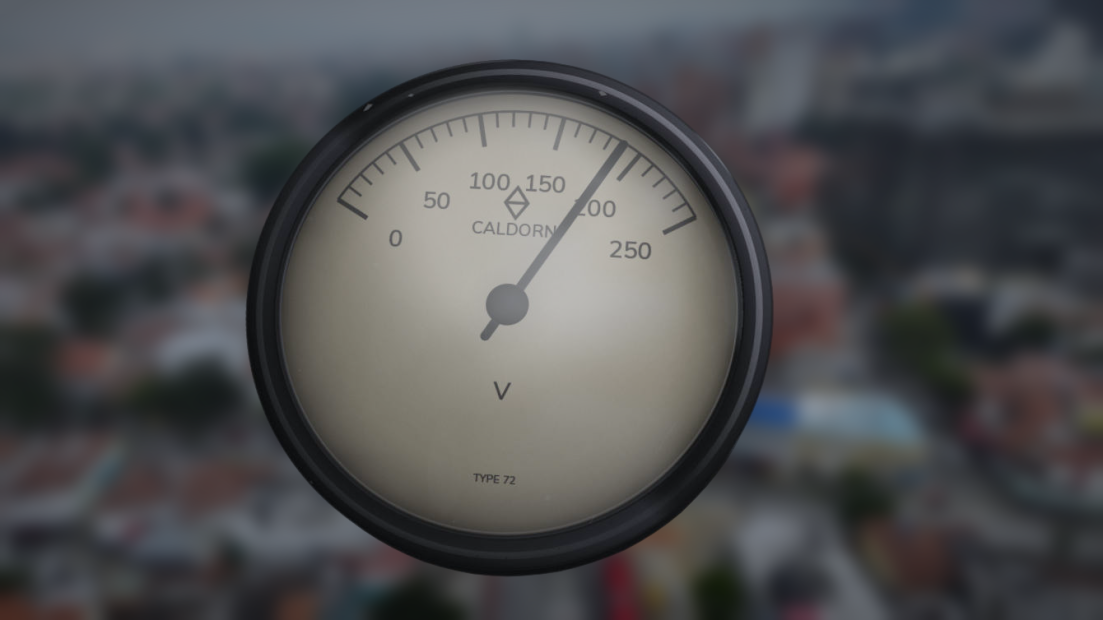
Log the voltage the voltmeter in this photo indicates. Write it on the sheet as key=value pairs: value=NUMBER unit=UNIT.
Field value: value=190 unit=V
